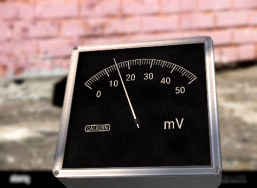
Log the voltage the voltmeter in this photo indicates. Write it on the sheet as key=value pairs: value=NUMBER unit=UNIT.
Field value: value=15 unit=mV
